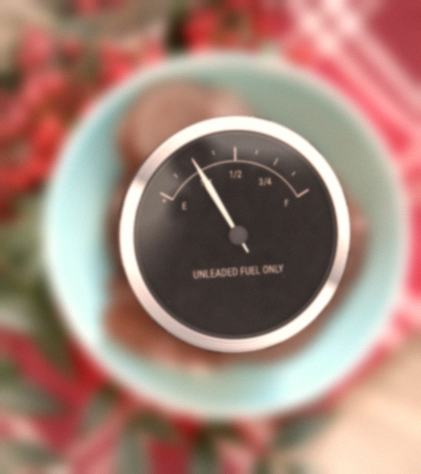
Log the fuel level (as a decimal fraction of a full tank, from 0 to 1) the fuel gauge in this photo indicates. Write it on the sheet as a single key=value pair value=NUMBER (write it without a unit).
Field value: value=0.25
